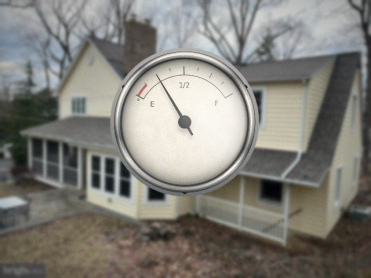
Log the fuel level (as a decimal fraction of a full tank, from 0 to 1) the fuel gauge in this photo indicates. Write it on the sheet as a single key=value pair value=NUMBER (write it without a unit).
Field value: value=0.25
